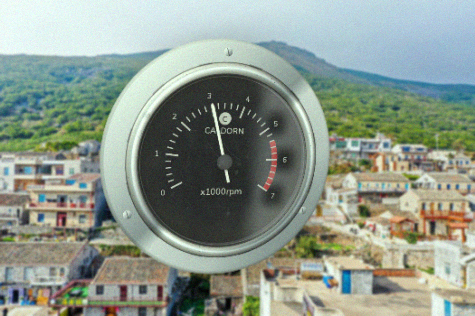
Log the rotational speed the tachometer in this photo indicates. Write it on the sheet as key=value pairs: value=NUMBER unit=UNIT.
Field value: value=3000 unit=rpm
